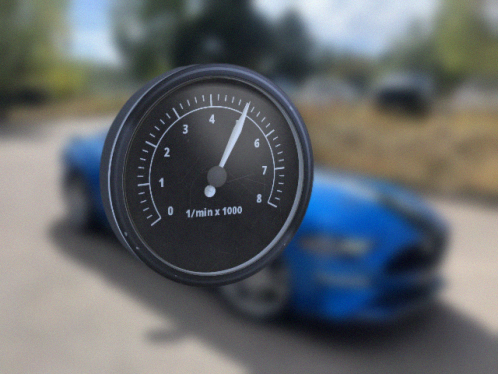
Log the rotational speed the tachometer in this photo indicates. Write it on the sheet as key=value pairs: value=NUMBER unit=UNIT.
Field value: value=5000 unit=rpm
